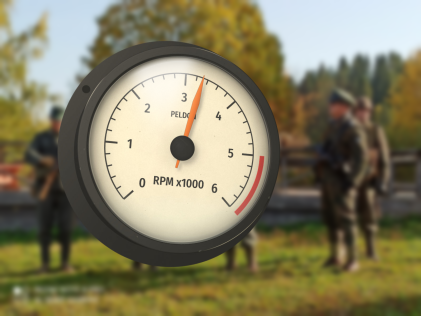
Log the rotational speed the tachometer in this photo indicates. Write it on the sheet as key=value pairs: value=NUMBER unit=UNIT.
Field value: value=3300 unit=rpm
